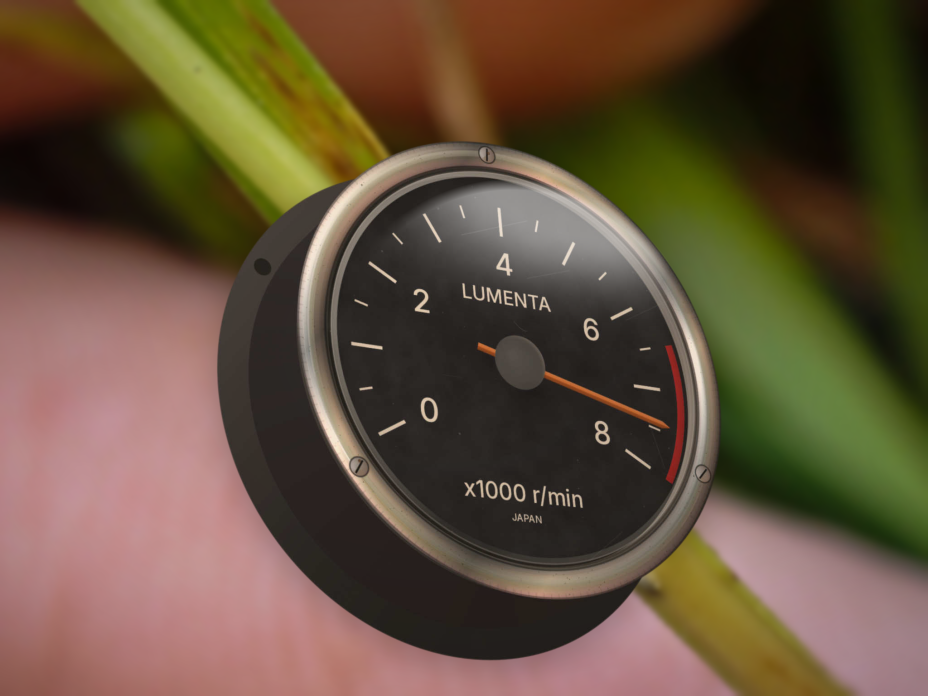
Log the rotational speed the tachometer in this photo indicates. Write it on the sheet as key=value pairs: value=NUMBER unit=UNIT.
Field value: value=7500 unit=rpm
